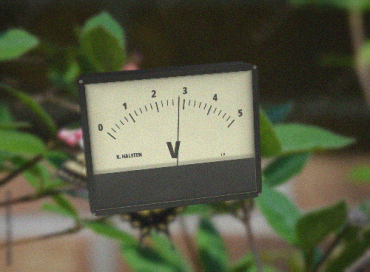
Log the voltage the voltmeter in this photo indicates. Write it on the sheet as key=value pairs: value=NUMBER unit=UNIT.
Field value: value=2.8 unit=V
